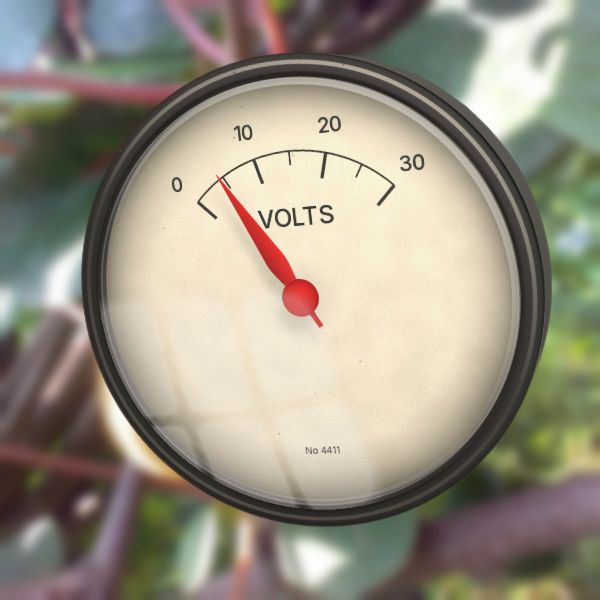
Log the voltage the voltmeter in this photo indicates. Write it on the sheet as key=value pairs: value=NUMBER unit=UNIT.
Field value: value=5 unit=V
